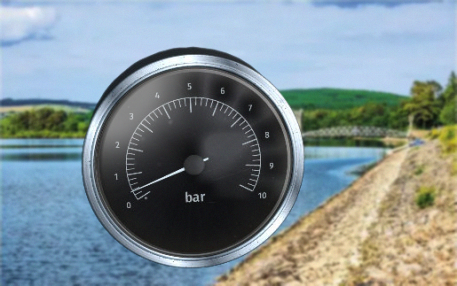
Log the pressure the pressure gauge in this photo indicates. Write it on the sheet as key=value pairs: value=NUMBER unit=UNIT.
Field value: value=0.4 unit=bar
